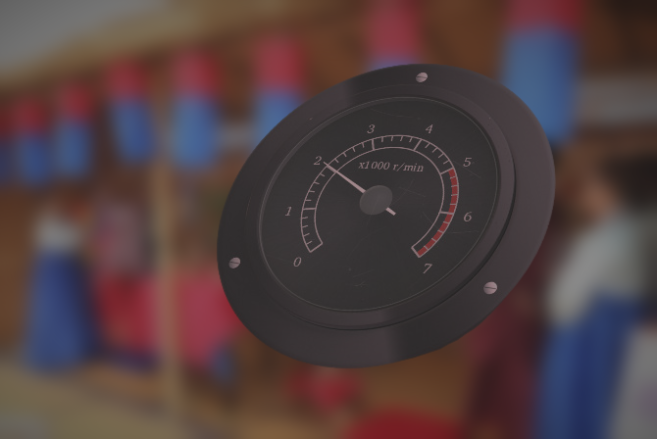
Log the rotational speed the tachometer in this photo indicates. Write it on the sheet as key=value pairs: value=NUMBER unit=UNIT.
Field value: value=2000 unit=rpm
